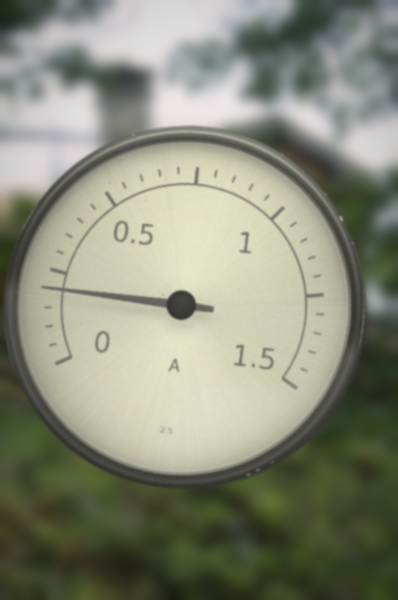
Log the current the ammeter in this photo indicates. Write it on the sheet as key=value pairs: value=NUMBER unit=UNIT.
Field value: value=0.2 unit=A
